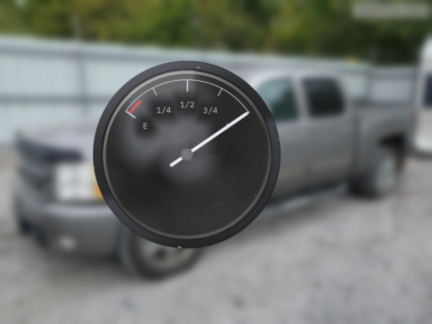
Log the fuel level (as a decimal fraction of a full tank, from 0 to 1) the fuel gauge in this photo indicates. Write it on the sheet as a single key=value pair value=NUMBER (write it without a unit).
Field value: value=1
